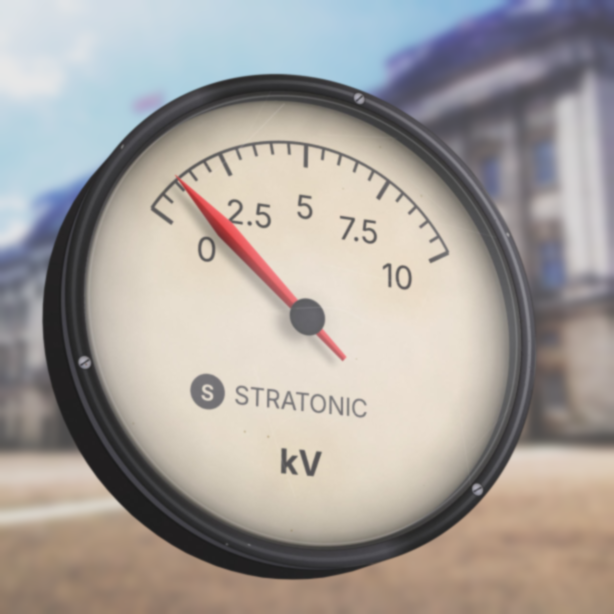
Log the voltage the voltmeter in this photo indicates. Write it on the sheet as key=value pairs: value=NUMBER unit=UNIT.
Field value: value=1 unit=kV
